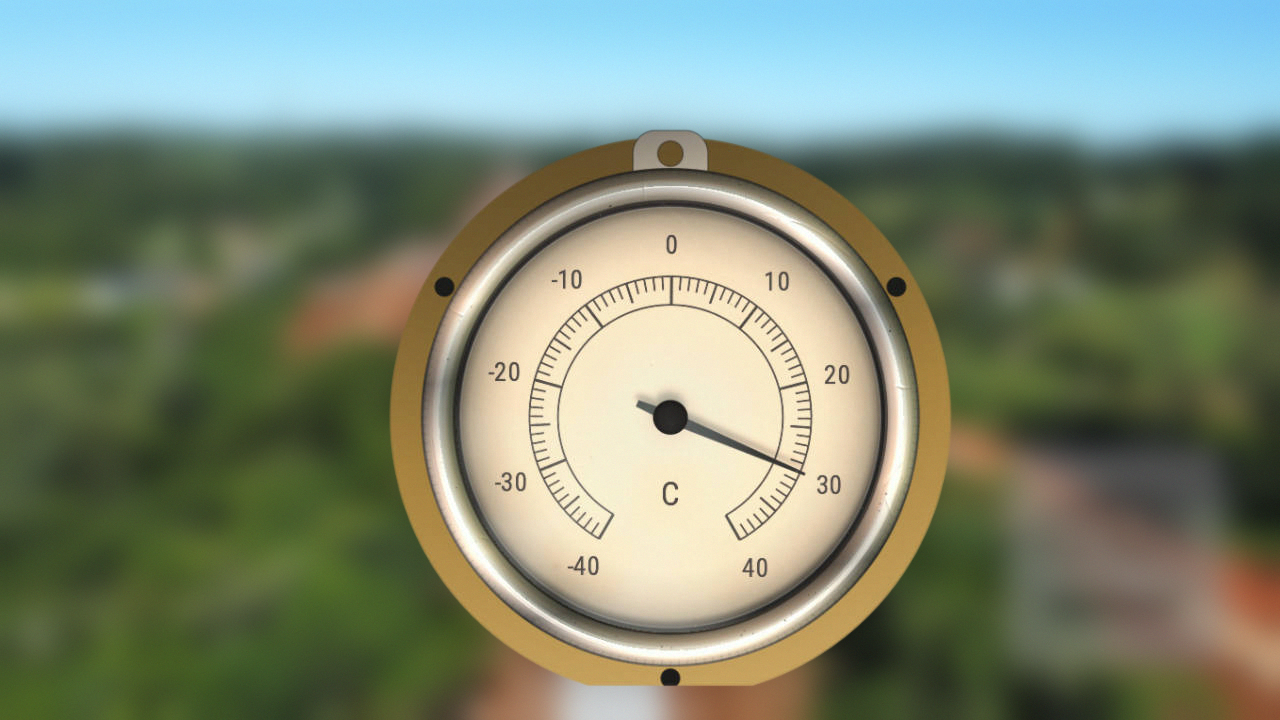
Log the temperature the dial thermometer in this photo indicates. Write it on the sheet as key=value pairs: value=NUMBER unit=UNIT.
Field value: value=30 unit=°C
